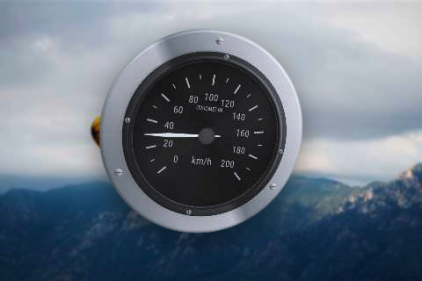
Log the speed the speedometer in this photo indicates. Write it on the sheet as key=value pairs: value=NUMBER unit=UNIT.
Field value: value=30 unit=km/h
